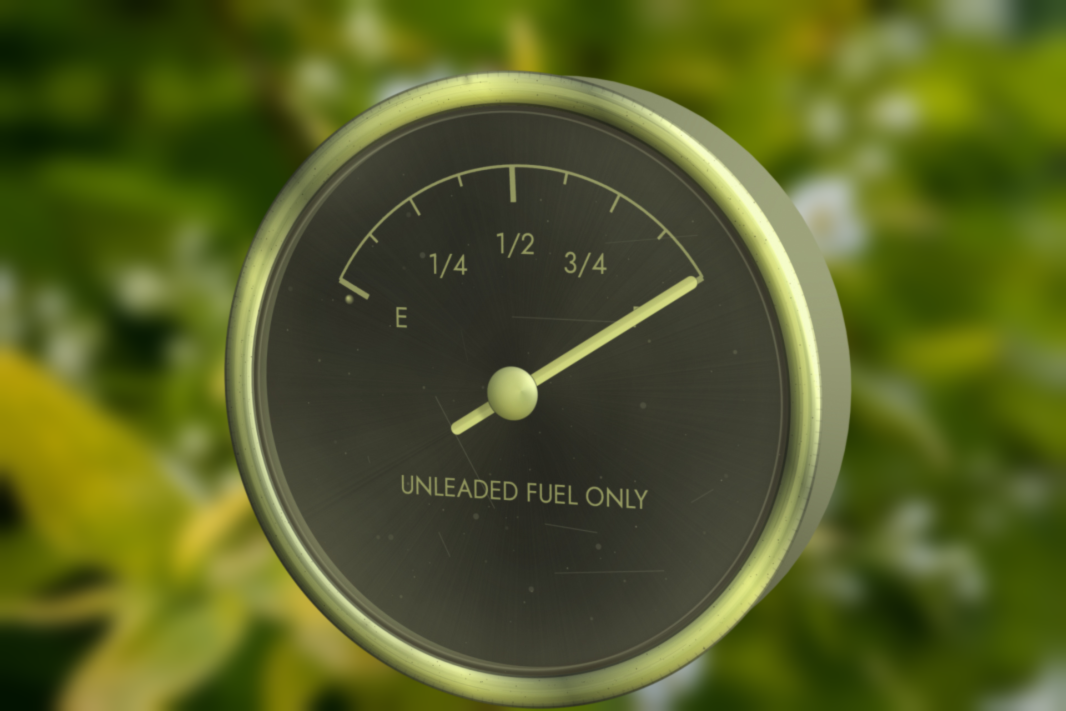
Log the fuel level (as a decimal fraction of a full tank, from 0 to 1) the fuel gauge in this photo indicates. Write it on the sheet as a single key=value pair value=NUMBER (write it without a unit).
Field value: value=1
